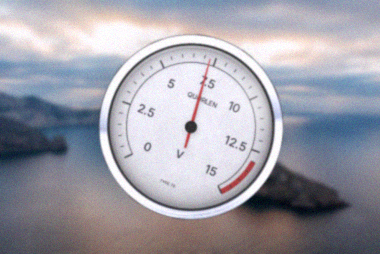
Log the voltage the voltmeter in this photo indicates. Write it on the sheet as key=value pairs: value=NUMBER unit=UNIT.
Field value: value=7.25 unit=V
